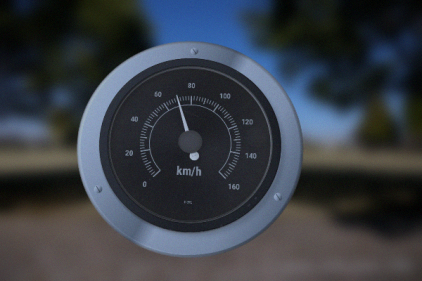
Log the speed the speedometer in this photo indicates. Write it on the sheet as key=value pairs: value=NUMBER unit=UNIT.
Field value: value=70 unit=km/h
